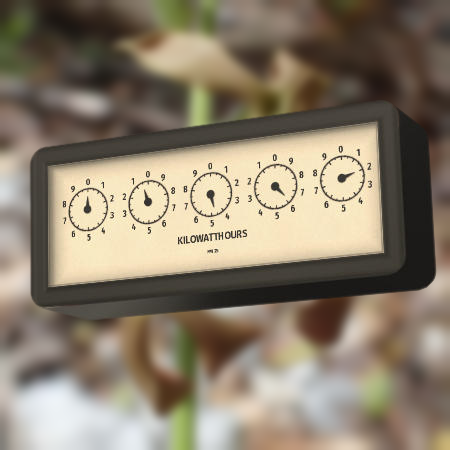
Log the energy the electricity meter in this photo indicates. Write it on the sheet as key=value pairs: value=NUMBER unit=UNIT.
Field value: value=462 unit=kWh
